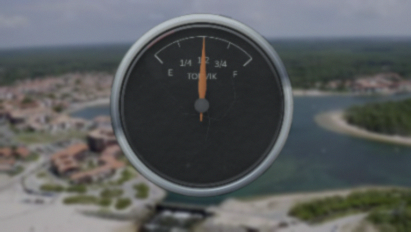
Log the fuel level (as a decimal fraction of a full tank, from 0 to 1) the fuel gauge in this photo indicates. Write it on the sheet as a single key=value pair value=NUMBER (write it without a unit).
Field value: value=0.5
